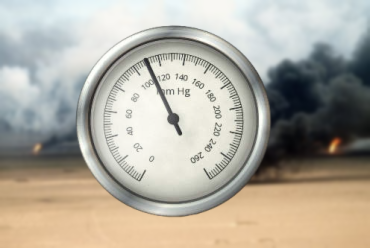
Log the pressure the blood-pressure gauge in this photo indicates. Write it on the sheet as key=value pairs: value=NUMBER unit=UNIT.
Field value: value=110 unit=mmHg
